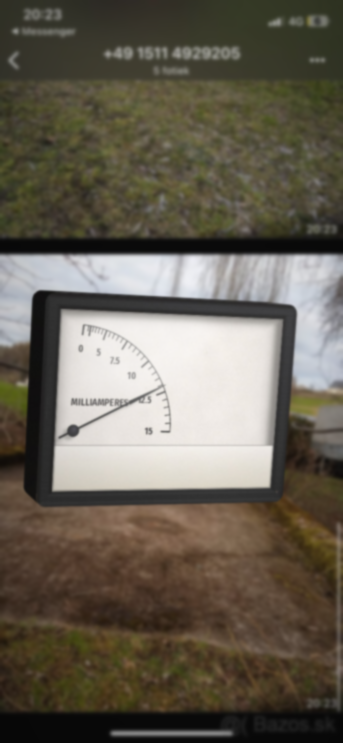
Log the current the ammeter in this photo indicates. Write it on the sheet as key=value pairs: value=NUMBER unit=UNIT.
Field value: value=12 unit=mA
